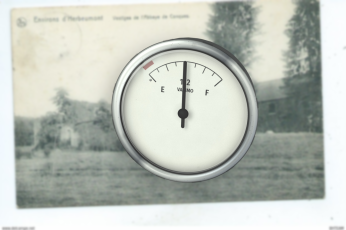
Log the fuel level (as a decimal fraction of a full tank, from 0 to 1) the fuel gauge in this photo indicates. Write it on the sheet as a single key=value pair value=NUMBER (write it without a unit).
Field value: value=0.5
